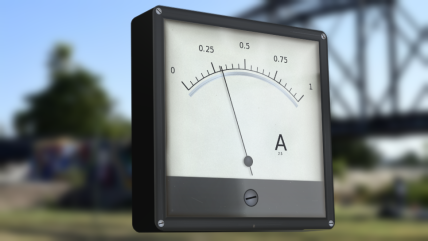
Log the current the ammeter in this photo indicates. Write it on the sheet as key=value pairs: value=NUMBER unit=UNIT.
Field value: value=0.3 unit=A
